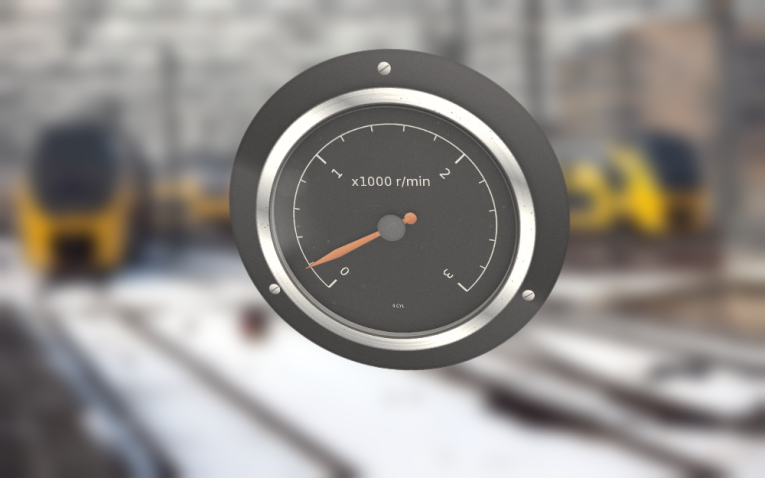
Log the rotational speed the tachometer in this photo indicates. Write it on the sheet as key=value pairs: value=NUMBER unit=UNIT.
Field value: value=200 unit=rpm
